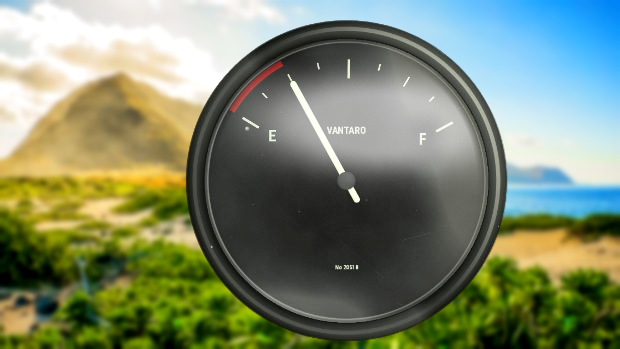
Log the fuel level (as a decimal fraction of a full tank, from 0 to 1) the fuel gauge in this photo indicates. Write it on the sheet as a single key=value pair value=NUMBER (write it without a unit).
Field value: value=0.25
